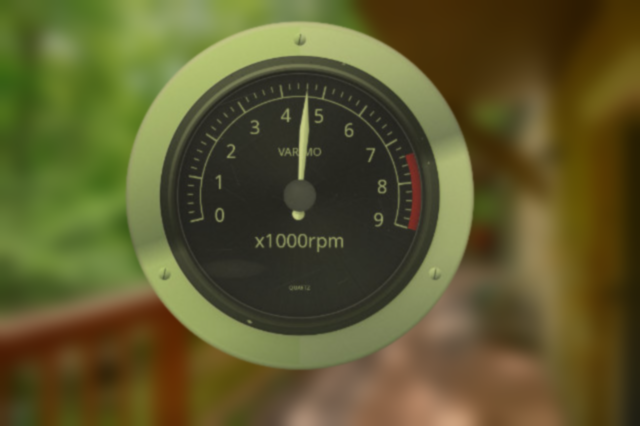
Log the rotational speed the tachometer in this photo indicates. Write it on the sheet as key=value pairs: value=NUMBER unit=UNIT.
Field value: value=4600 unit=rpm
